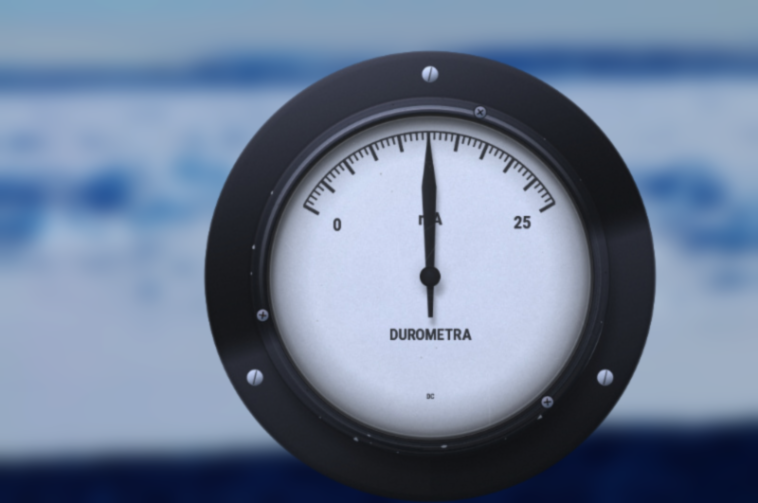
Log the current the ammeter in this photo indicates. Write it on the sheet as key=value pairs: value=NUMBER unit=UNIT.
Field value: value=12.5 unit=mA
